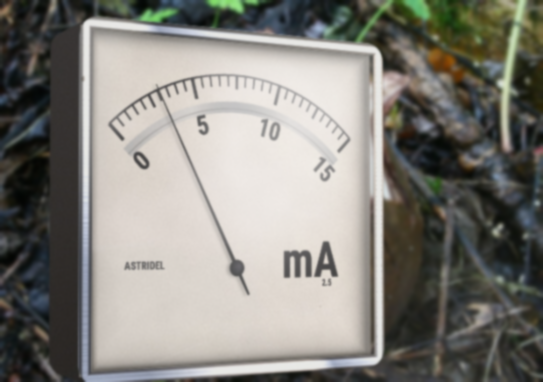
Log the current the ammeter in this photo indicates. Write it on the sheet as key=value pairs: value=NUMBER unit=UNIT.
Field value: value=3 unit=mA
